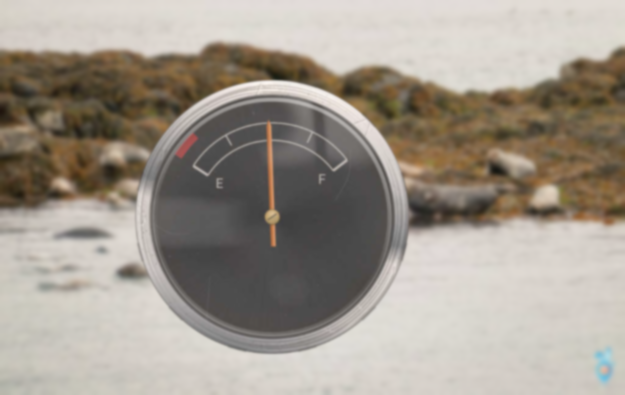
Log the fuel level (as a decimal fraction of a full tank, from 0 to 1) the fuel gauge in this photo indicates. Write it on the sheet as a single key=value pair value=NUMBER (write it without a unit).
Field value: value=0.5
